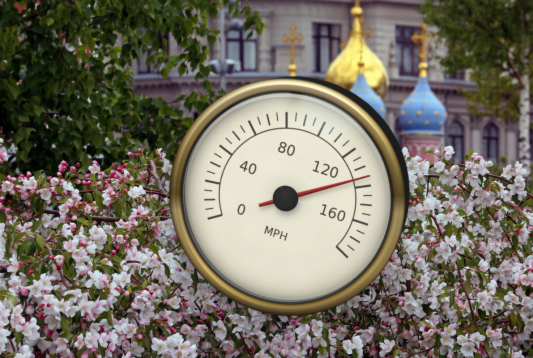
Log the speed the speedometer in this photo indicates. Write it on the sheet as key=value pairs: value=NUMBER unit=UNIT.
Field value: value=135 unit=mph
